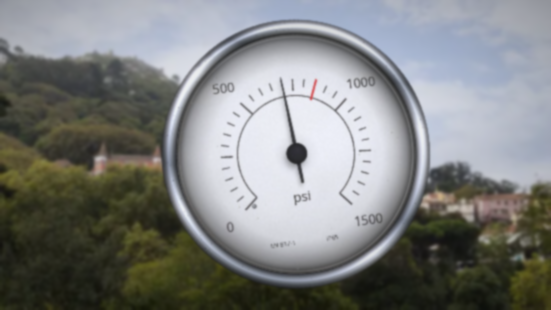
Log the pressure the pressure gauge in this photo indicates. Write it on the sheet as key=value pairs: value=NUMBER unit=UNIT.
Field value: value=700 unit=psi
